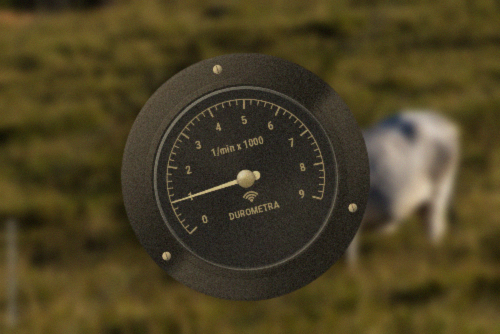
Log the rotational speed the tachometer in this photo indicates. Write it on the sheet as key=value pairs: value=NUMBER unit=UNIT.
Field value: value=1000 unit=rpm
